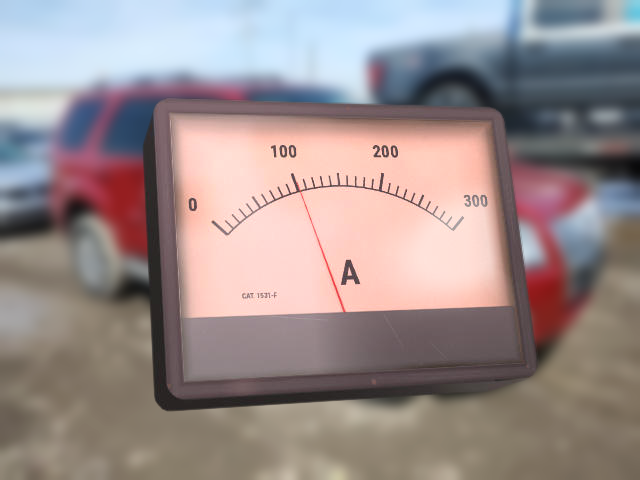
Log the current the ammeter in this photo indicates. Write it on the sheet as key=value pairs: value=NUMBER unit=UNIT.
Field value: value=100 unit=A
